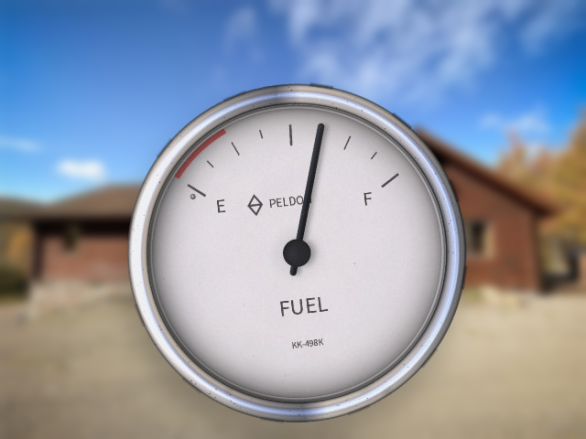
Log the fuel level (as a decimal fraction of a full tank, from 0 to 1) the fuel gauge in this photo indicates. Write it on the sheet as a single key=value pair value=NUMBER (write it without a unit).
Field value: value=0.625
